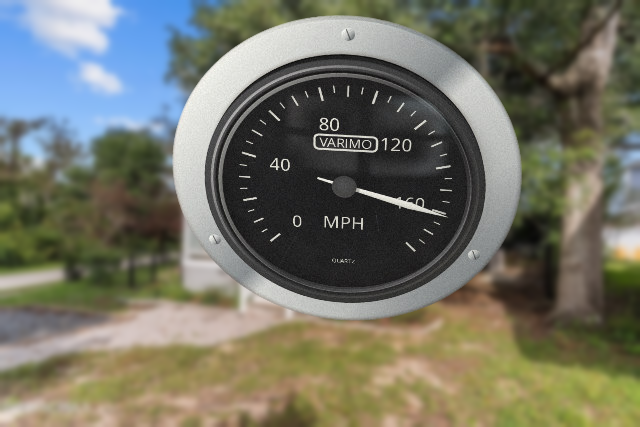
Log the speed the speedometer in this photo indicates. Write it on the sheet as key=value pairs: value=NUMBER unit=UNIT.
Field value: value=160 unit=mph
